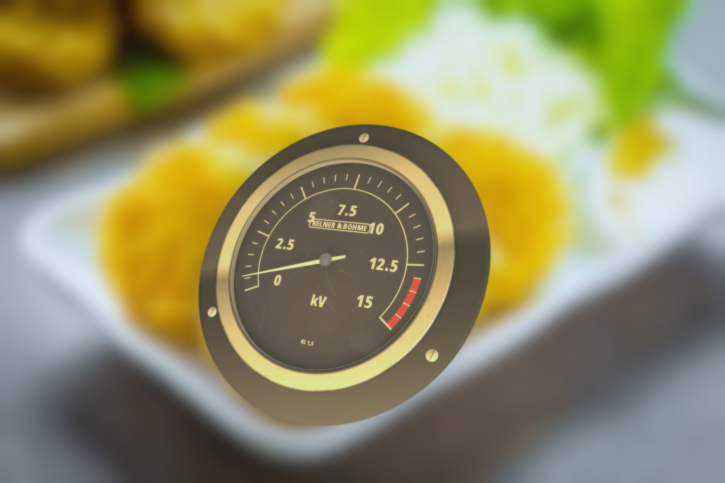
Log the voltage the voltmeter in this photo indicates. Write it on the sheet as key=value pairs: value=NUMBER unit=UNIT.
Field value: value=0.5 unit=kV
